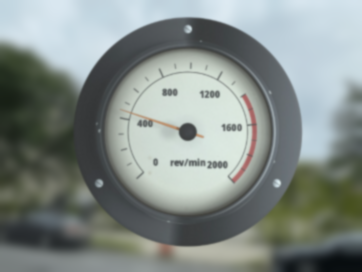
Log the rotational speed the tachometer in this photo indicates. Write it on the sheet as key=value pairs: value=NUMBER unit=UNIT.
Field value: value=450 unit=rpm
